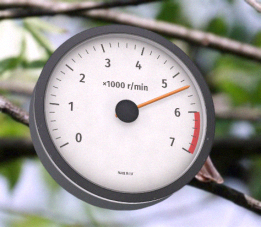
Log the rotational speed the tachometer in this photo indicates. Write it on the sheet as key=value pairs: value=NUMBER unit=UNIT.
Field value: value=5400 unit=rpm
